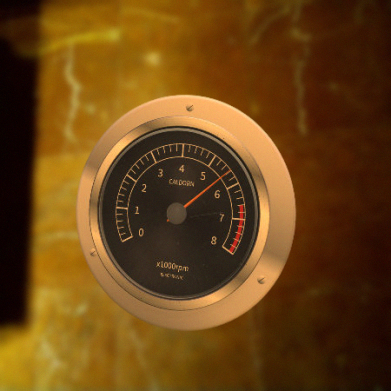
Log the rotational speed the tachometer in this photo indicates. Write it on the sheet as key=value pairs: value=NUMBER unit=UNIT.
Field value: value=5600 unit=rpm
